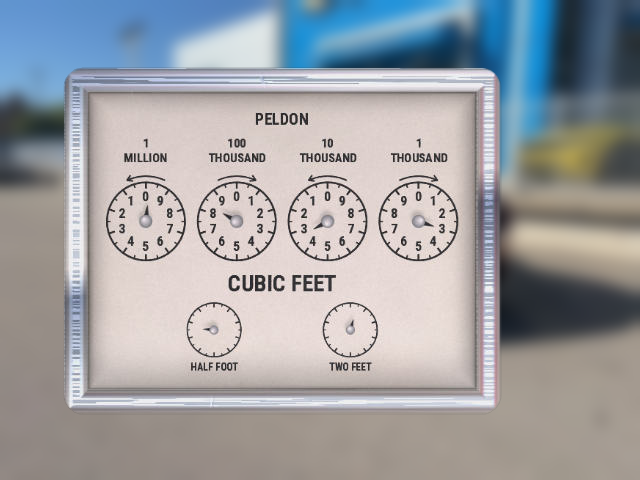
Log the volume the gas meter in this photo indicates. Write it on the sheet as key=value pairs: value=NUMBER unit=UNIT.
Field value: value=983300 unit=ft³
